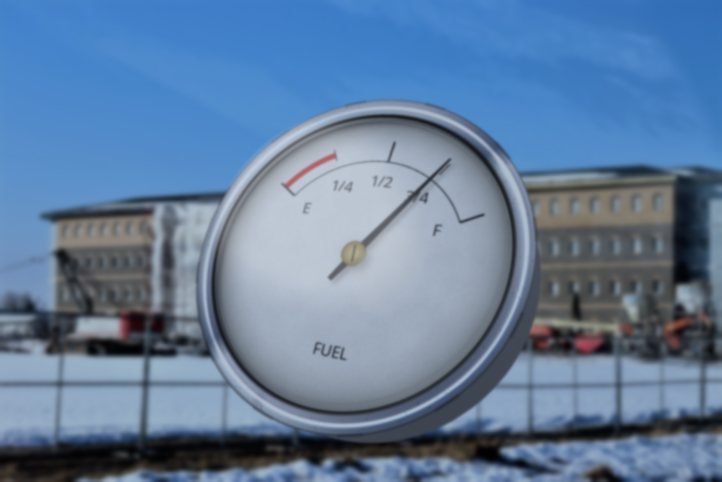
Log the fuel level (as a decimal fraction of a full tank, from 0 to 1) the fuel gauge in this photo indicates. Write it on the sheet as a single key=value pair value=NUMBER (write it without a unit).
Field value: value=0.75
